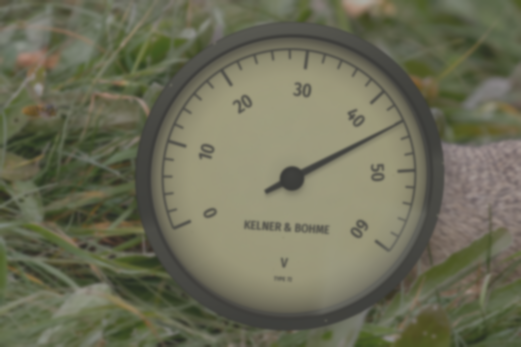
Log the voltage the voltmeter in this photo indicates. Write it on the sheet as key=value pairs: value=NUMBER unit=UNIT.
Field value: value=44 unit=V
